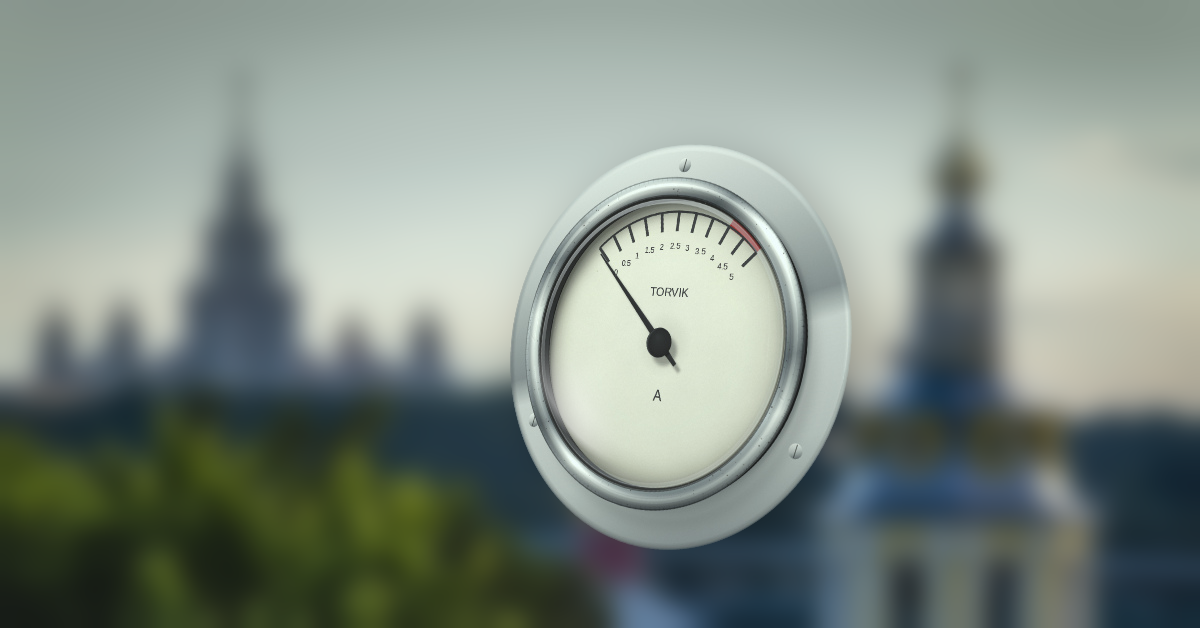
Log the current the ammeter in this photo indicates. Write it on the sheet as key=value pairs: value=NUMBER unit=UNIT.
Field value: value=0 unit=A
